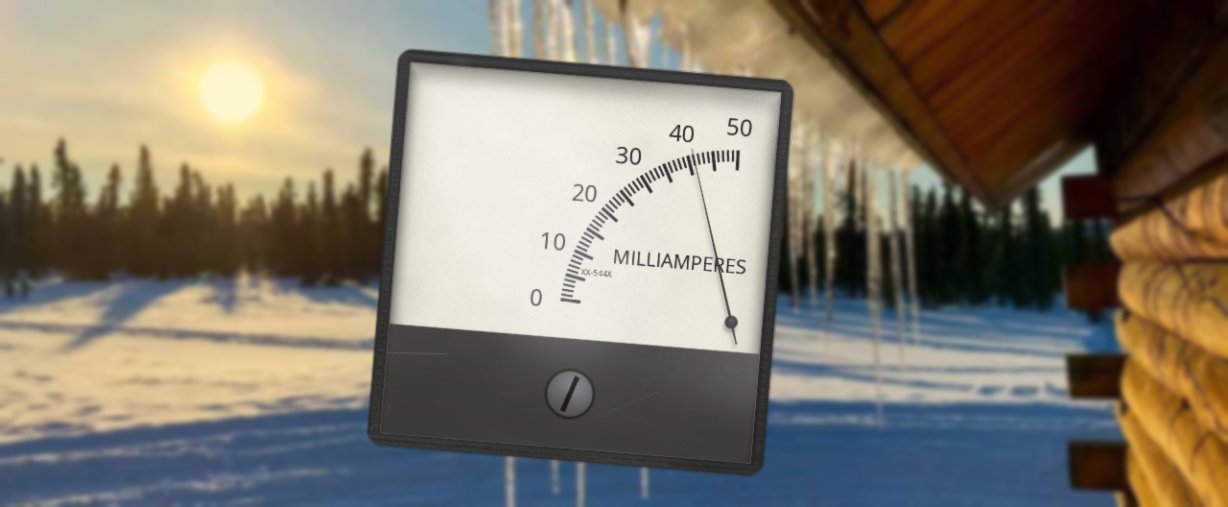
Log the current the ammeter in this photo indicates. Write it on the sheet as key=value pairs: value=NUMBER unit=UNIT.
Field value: value=41 unit=mA
